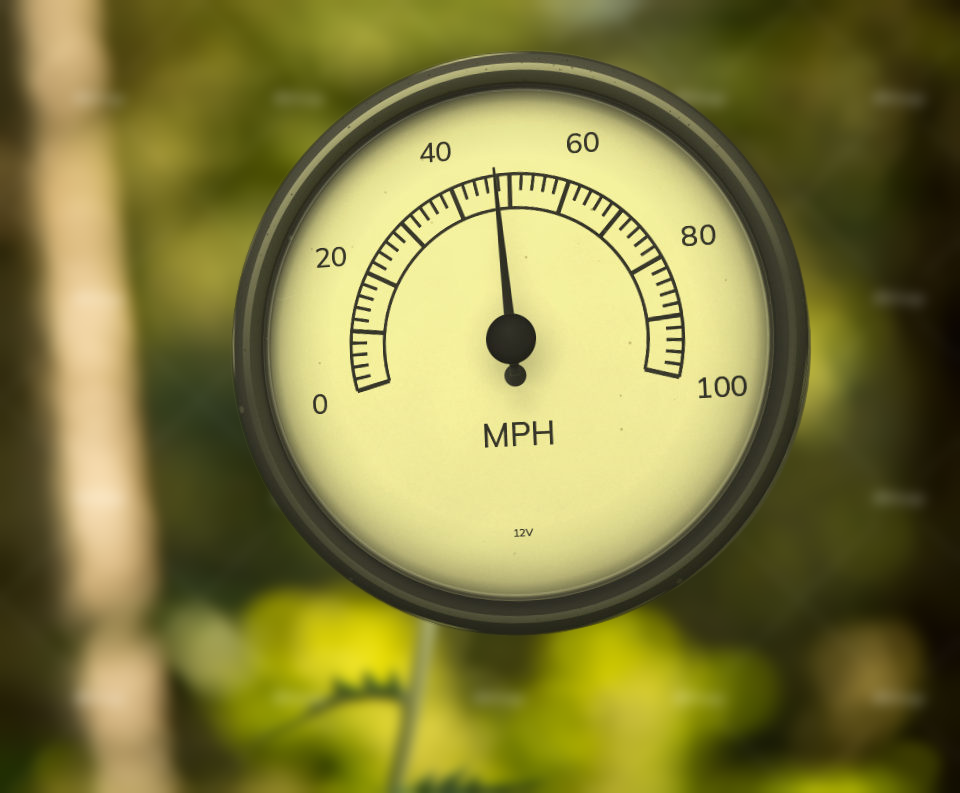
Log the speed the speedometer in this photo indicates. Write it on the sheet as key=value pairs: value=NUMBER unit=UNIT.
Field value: value=48 unit=mph
